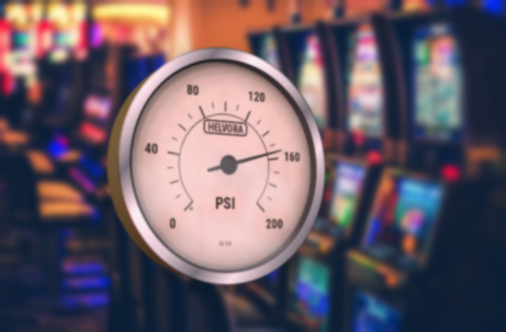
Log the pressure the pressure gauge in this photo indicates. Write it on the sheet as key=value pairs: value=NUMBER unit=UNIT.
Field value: value=155 unit=psi
